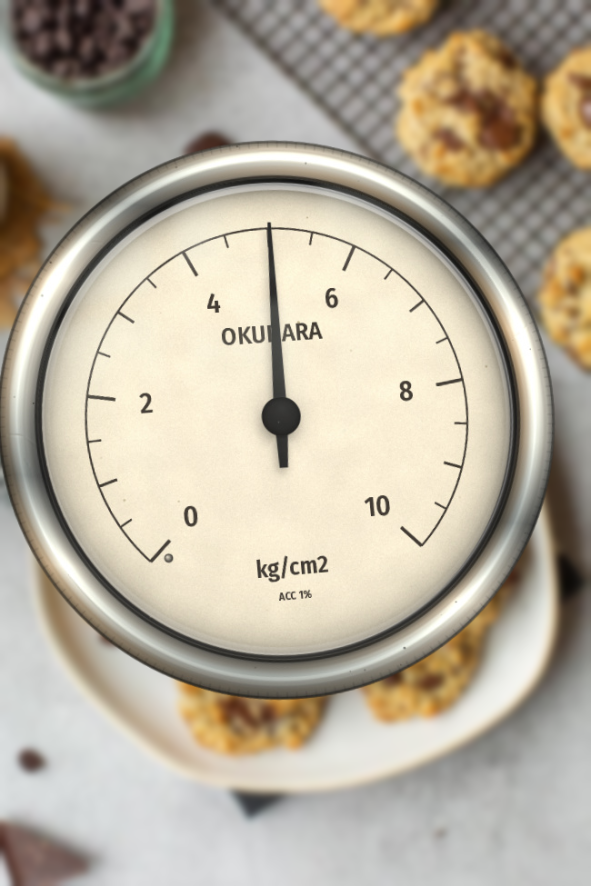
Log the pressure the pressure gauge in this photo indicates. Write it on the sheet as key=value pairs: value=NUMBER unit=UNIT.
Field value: value=5 unit=kg/cm²
